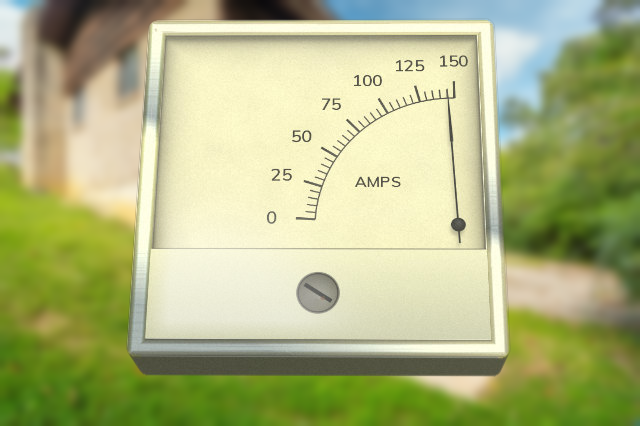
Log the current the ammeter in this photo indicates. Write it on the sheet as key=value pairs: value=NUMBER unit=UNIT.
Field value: value=145 unit=A
